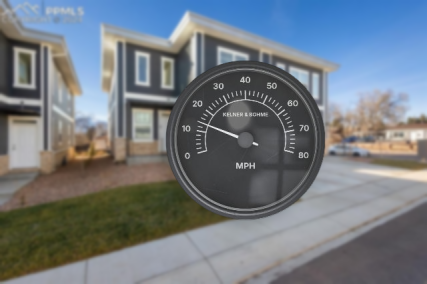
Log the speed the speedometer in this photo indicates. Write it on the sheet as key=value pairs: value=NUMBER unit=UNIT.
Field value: value=14 unit=mph
